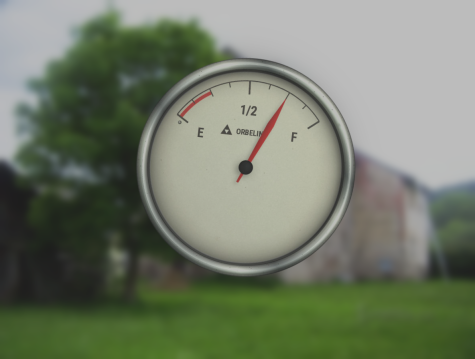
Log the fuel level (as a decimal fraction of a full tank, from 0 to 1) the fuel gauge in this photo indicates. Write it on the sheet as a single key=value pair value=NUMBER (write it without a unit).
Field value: value=0.75
